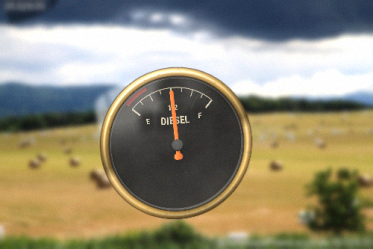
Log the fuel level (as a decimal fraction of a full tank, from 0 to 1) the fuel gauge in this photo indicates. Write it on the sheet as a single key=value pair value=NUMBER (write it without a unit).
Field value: value=0.5
